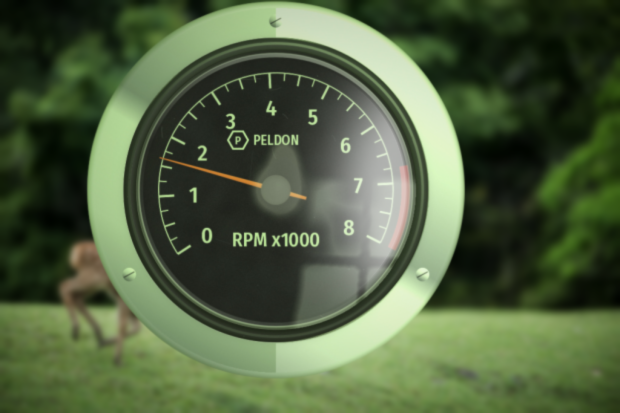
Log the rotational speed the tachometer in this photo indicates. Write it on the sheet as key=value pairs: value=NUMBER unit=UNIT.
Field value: value=1625 unit=rpm
